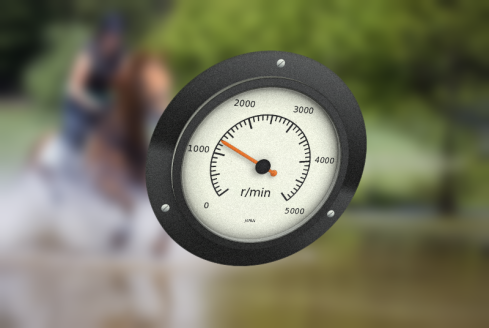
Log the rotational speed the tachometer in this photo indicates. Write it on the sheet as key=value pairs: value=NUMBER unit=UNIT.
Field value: value=1300 unit=rpm
